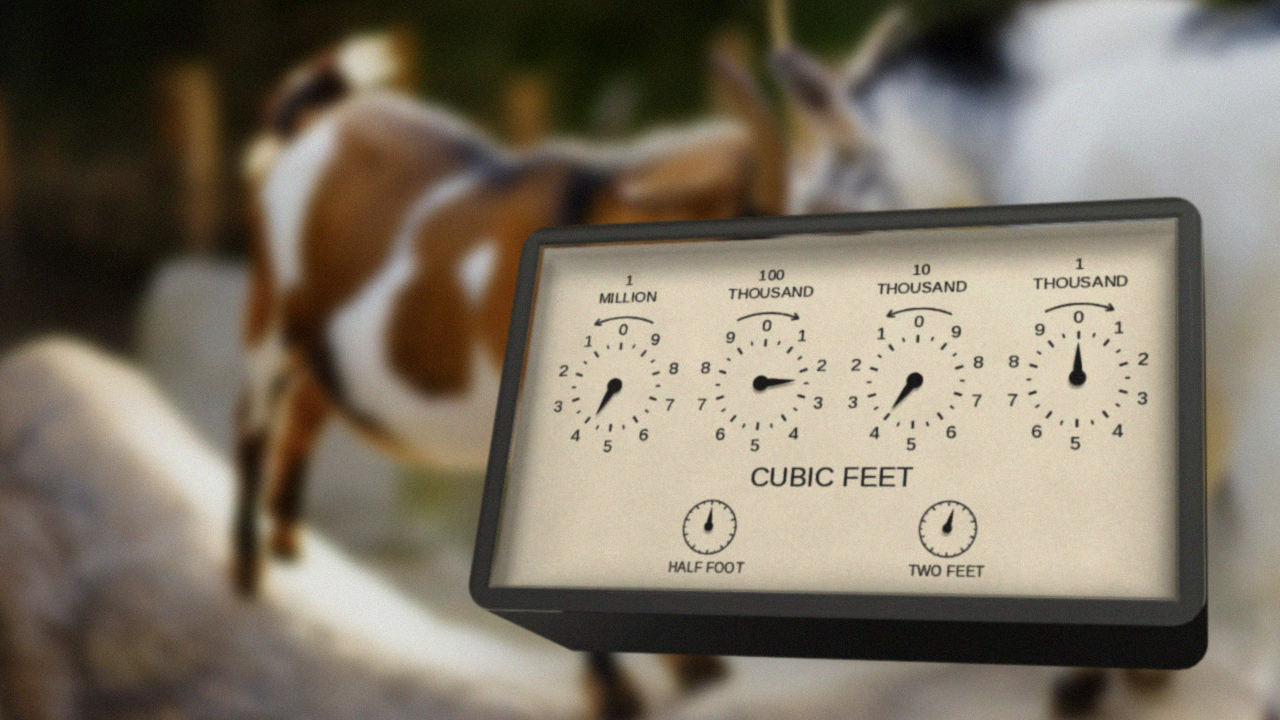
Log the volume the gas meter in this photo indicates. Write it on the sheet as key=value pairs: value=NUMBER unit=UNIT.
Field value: value=424000 unit=ft³
